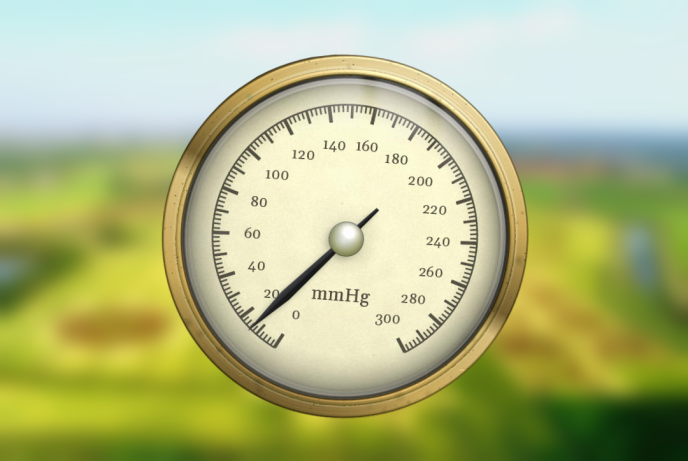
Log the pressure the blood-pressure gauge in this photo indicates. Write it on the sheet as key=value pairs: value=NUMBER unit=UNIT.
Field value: value=14 unit=mmHg
